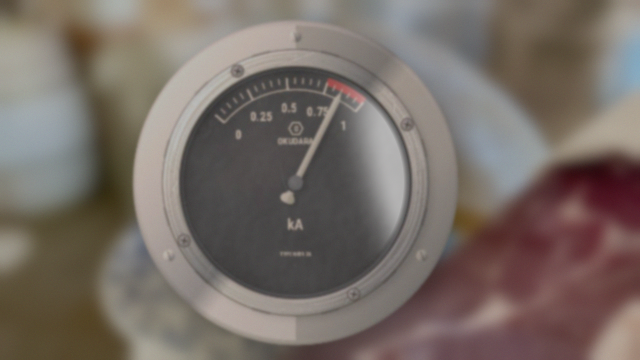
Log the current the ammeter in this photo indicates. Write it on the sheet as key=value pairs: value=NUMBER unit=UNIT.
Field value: value=0.85 unit=kA
